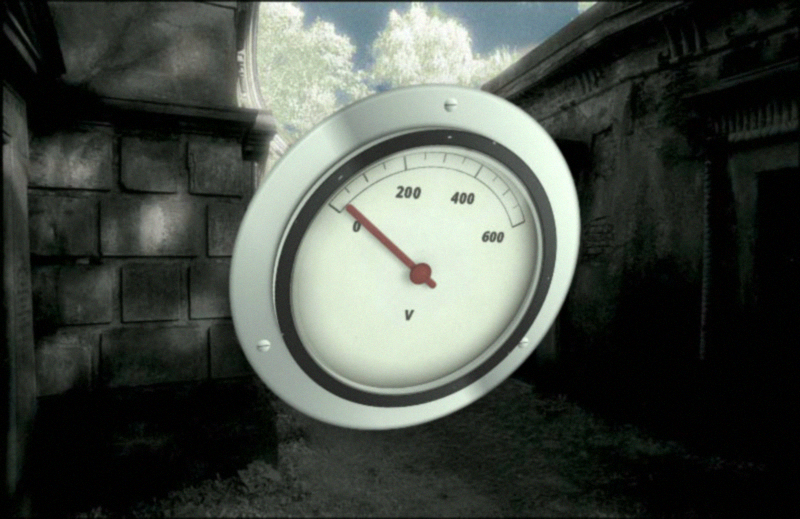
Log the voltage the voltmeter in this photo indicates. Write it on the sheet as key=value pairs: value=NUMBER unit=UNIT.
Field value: value=25 unit=V
